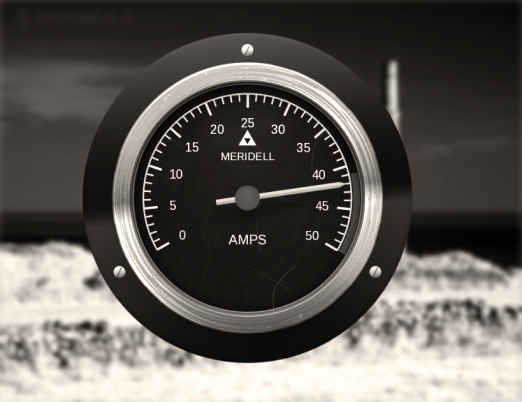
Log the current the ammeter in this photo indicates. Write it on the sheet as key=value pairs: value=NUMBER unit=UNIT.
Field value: value=42 unit=A
